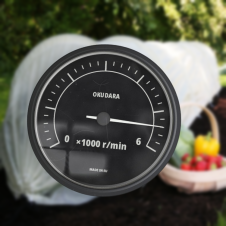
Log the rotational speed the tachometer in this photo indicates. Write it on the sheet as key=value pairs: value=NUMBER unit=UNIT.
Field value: value=5400 unit=rpm
